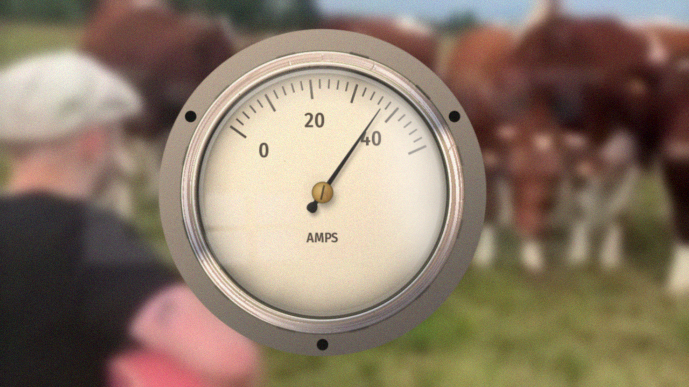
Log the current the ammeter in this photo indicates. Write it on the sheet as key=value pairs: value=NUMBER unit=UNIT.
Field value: value=37 unit=A
